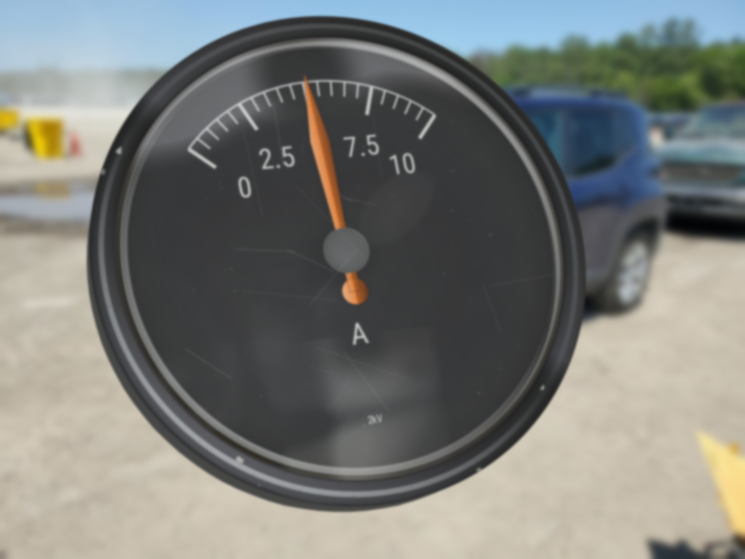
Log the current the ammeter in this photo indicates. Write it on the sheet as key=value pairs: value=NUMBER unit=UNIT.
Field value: value=5 unit=A
